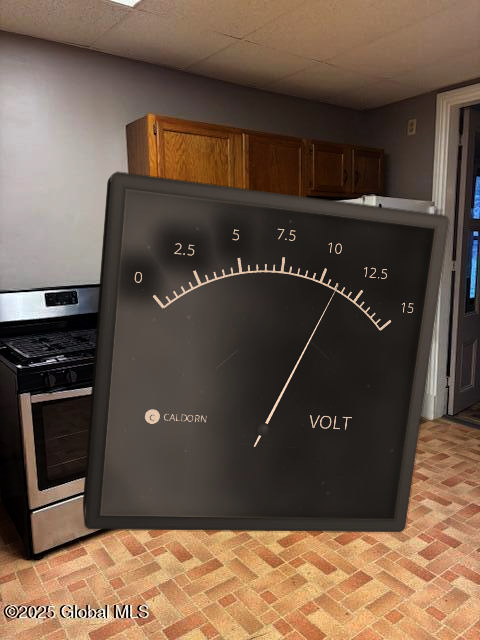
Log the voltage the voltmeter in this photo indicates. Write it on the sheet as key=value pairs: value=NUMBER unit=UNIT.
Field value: value=11 unit=V
